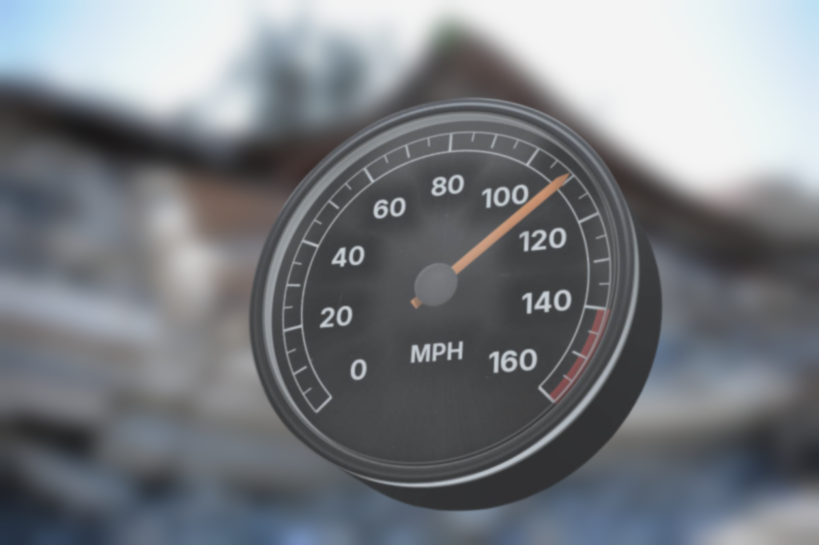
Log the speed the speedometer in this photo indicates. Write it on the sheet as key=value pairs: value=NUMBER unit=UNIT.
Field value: value=110 unit=mph
